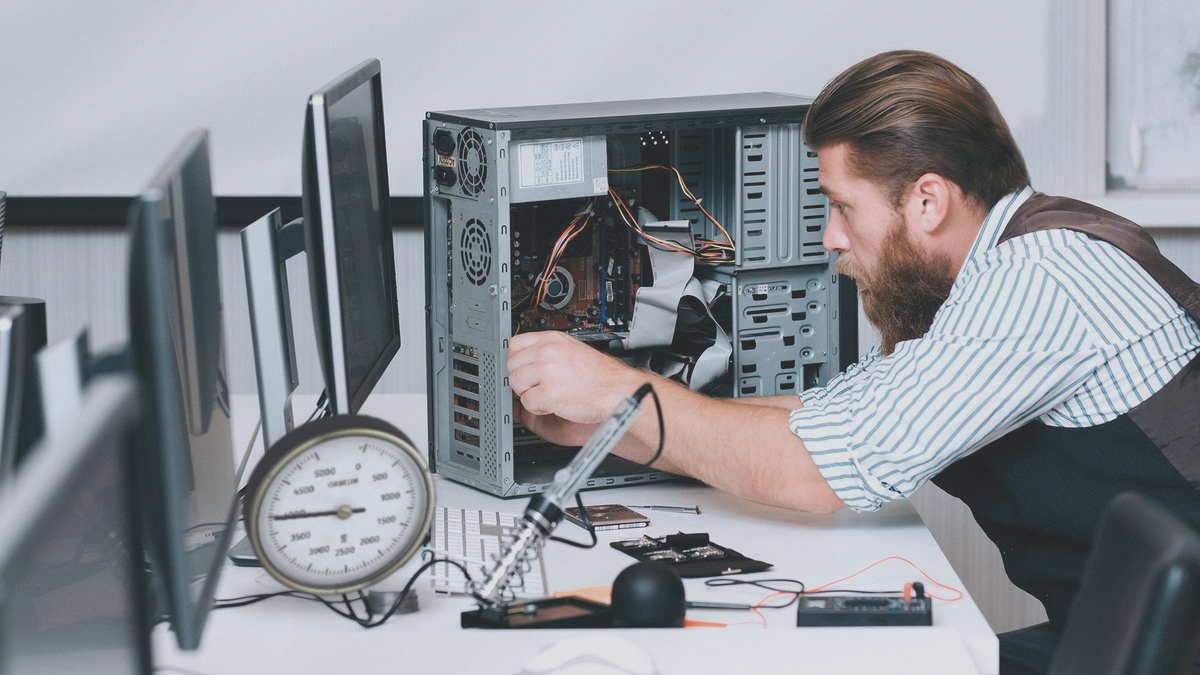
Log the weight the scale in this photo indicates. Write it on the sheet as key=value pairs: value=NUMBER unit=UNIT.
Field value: value=4000 unit=g
